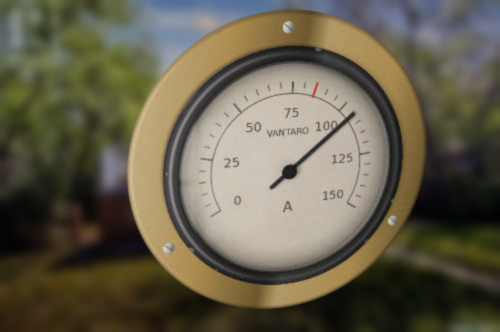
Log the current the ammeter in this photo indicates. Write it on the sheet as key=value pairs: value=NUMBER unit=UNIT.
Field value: value=105 unit=A
